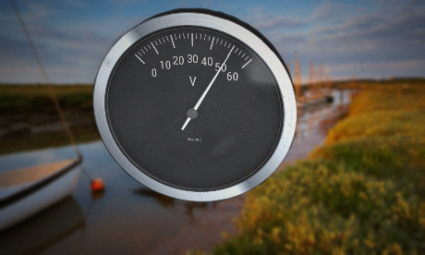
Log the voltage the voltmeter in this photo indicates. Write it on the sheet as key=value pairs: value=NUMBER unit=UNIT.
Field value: value=50 unit=V
